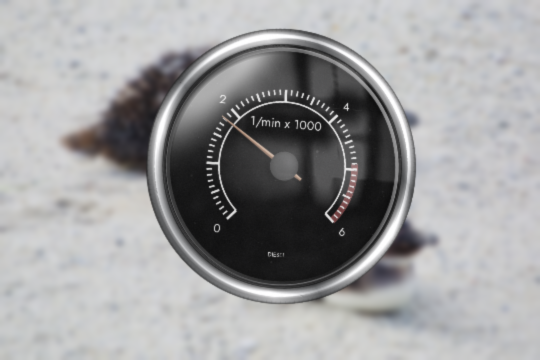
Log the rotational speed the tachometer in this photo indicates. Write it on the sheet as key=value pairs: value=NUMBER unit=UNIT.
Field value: value=1800 unit=rpm
